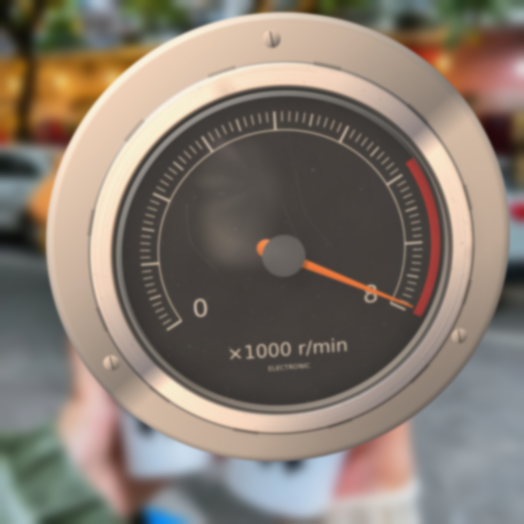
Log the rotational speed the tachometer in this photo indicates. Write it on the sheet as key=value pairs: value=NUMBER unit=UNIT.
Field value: value=7900 unit=rpm
